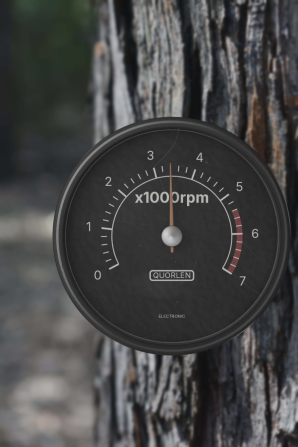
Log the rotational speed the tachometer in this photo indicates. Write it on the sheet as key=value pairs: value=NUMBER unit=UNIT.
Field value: value=3400 unit=rpm
